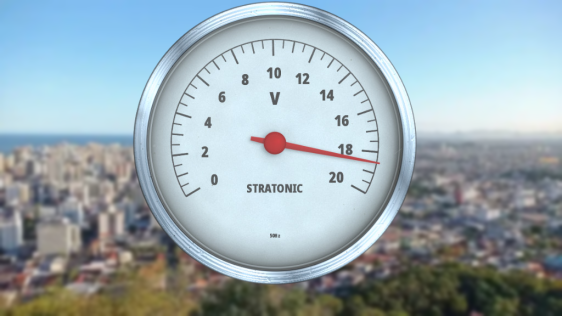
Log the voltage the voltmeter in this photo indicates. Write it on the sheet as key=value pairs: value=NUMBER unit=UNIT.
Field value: value=18.5 unit=V
